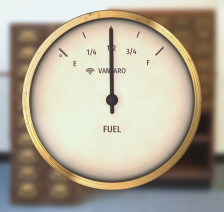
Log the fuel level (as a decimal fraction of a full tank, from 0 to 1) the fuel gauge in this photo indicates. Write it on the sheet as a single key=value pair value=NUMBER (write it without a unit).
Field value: value=0.5
